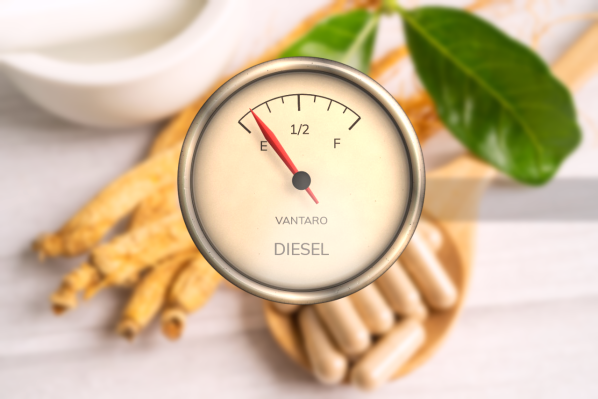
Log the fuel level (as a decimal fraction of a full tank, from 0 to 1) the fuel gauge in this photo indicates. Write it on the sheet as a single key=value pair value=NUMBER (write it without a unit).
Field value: value=0.125
